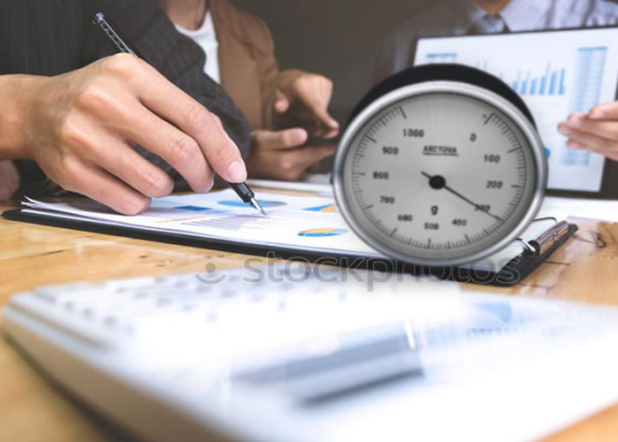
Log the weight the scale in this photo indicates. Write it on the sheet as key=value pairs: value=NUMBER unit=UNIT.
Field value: value=300 unit=g
